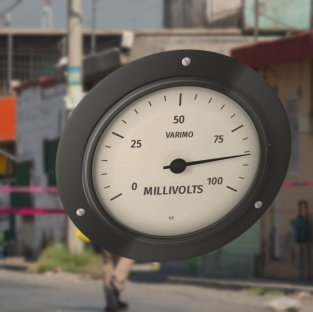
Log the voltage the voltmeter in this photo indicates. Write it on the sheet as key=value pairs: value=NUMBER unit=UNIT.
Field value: value=85 unit=mV
